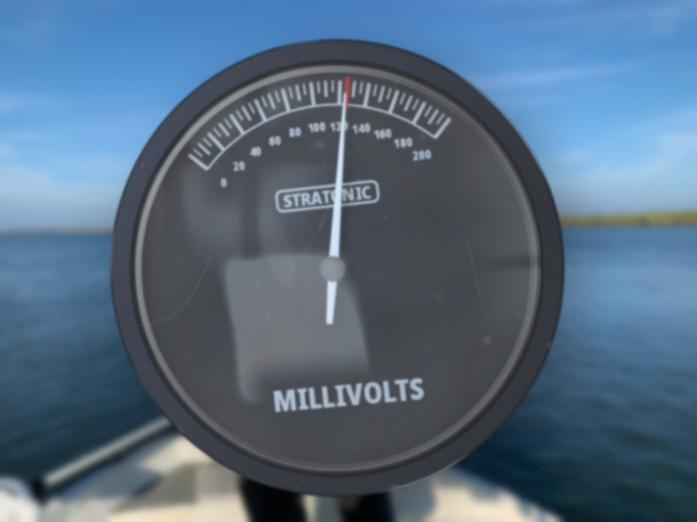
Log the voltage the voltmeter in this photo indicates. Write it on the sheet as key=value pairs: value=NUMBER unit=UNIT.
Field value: value=125 unit=mV
